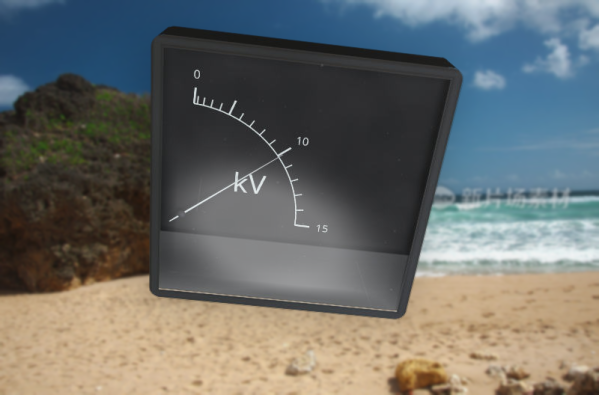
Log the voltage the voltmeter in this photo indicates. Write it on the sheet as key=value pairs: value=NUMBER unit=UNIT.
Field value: value=10 unit=kV
